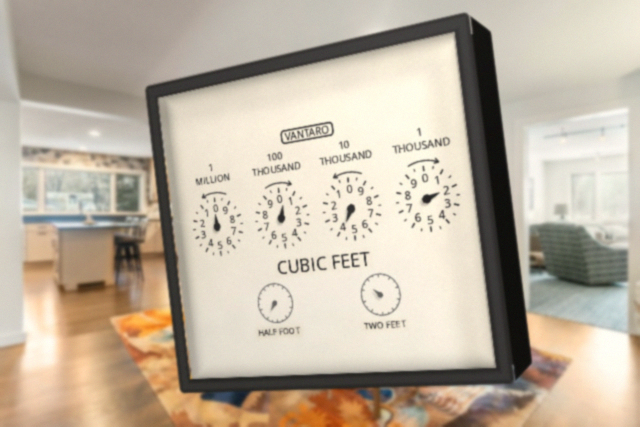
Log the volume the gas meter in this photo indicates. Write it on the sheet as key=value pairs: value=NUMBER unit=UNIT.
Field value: value=4200 unit=ft³
